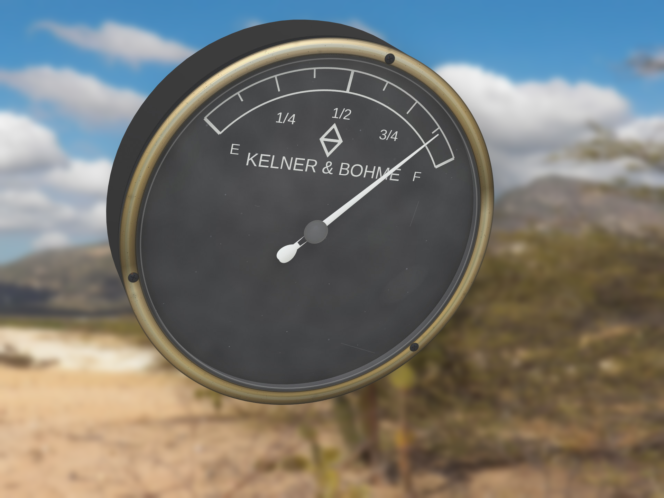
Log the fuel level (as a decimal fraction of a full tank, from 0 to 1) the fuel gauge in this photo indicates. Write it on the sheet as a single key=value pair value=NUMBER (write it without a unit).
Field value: value=0.875
